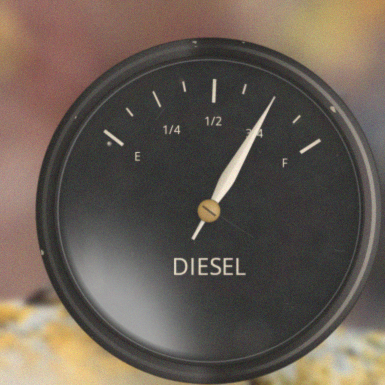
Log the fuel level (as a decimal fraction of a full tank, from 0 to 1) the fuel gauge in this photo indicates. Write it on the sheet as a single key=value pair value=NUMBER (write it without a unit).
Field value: value=0.75
